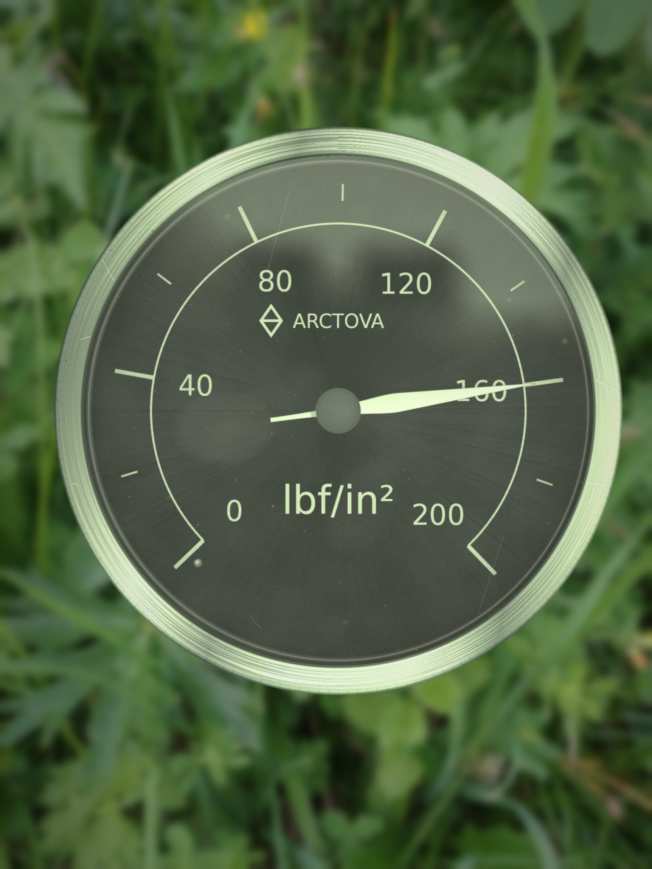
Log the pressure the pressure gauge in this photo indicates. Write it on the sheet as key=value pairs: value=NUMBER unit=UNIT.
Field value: value=160 unit=psi
